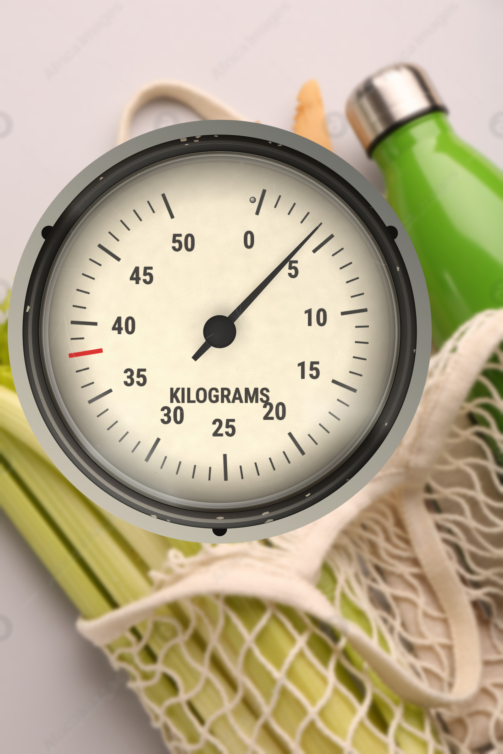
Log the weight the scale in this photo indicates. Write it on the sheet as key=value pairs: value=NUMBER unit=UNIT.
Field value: value=4 unit=kg
